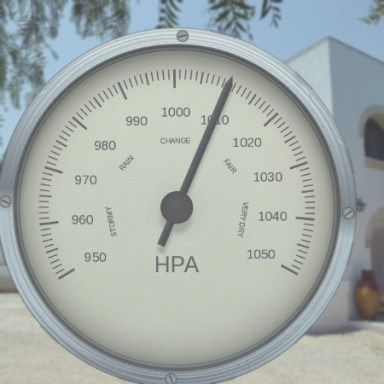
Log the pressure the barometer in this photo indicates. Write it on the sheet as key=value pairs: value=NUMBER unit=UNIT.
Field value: value=1010 unit=hPa
